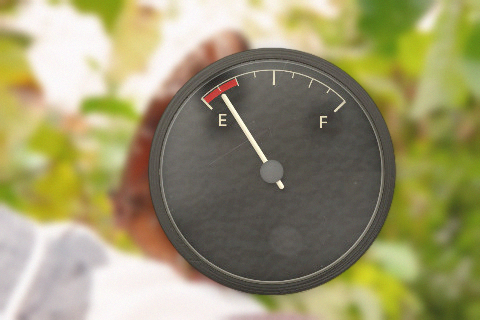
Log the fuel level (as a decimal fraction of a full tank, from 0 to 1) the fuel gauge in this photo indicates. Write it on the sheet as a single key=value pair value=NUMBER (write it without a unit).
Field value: value=0.125
